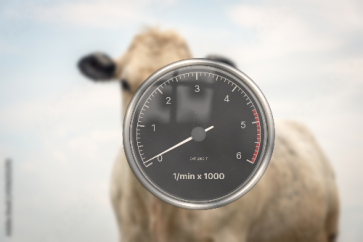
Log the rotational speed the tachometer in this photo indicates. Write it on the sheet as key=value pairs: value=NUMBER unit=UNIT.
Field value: value=100 unit=rpm
